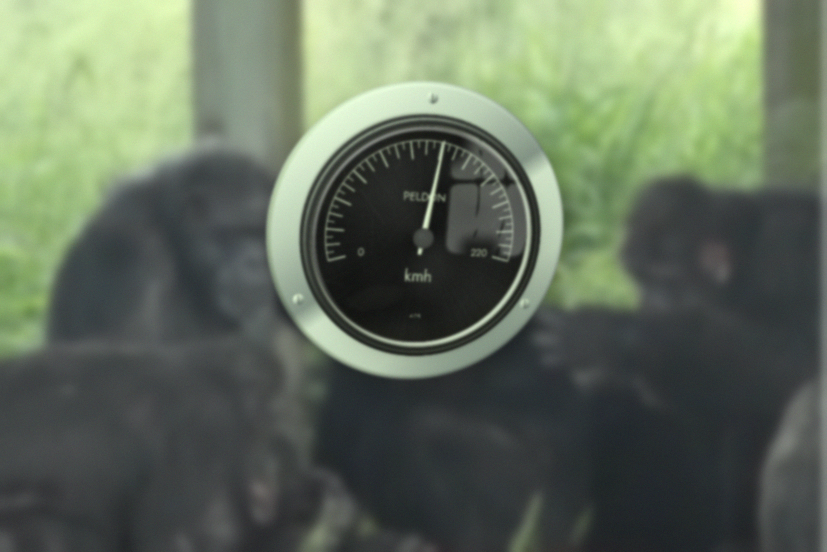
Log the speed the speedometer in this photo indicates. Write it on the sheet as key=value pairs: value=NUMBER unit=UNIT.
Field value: value=120 unit=km/h
